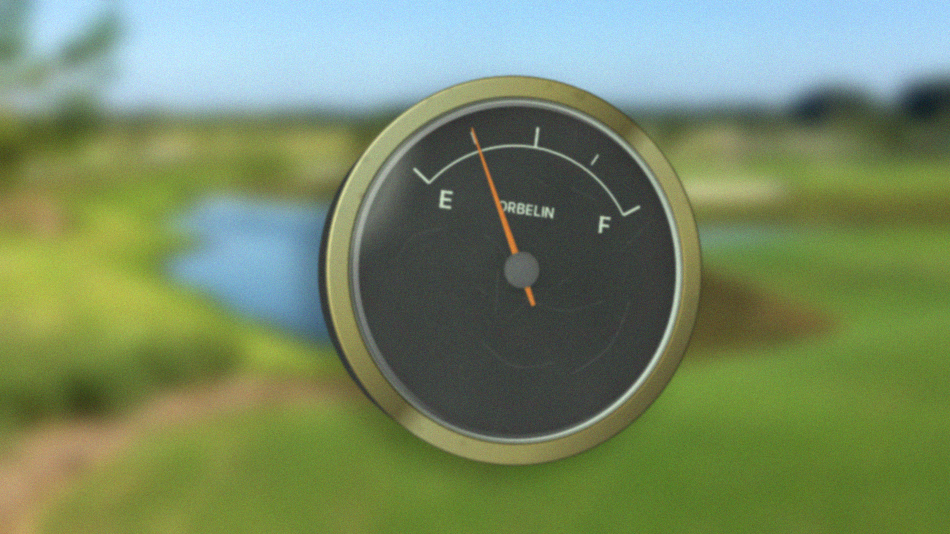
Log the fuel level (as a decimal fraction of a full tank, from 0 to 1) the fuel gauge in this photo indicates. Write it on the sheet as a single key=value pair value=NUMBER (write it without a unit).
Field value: value=0.25
